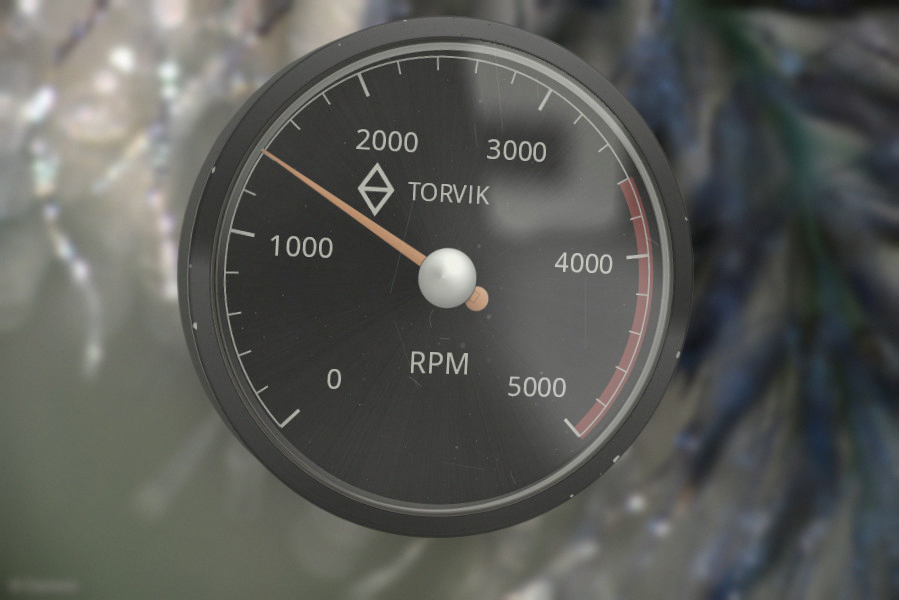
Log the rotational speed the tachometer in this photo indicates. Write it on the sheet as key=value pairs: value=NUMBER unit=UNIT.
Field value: value=1400 unit=rpm
